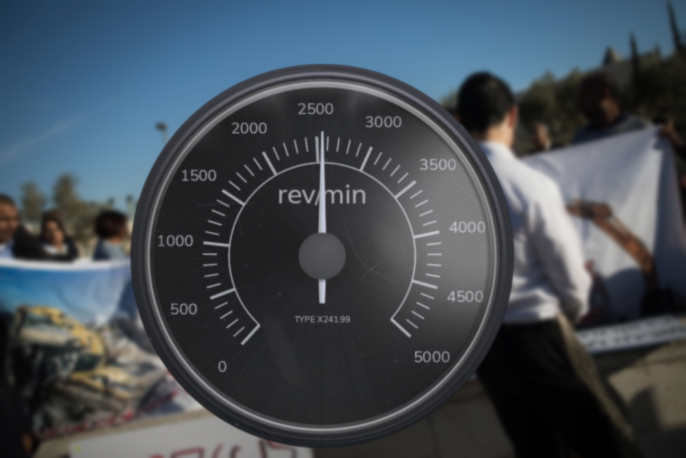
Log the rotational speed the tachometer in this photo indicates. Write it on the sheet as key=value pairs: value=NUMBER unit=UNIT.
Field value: value=2550 unit=rpm
